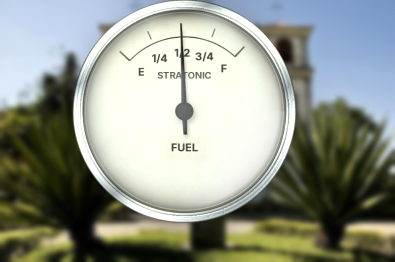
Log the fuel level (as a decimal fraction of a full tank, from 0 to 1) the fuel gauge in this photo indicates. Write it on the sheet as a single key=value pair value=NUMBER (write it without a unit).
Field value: value=0.5
